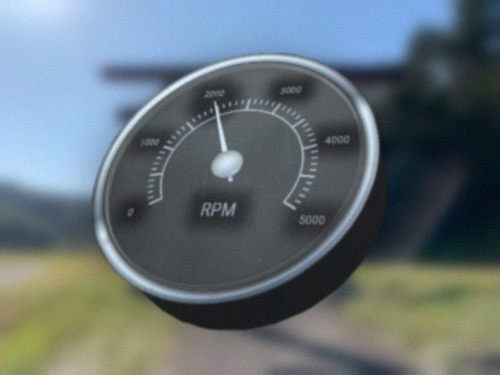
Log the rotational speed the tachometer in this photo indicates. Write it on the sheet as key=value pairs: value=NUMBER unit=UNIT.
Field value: value=2000 unit=rpm
